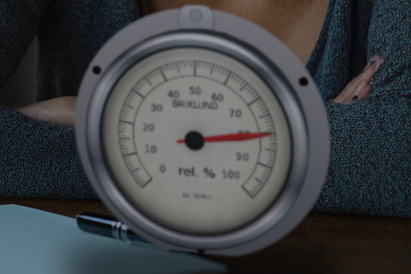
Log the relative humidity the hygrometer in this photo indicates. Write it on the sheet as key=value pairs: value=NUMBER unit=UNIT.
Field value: value=80 unit=%
